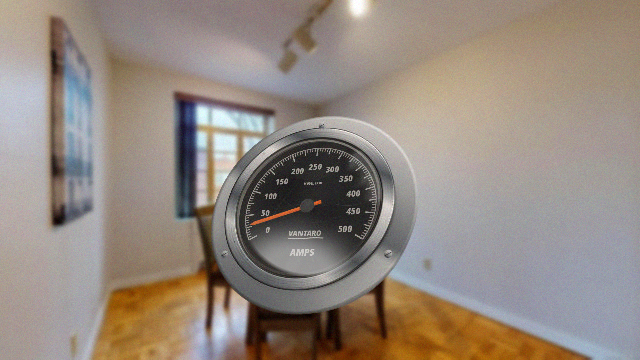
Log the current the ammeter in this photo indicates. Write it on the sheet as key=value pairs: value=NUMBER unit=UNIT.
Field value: value=25 unit=A
